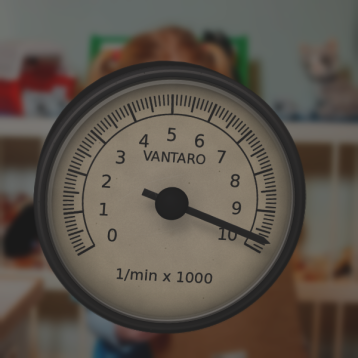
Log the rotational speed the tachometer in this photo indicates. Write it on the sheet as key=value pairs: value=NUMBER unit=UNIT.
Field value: value=9700 unit=rpm
